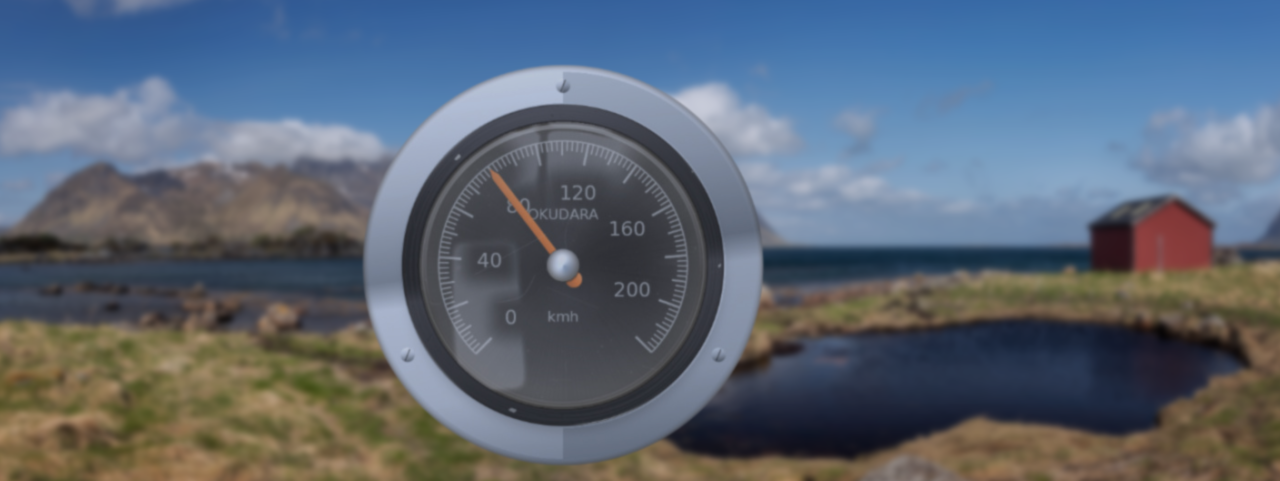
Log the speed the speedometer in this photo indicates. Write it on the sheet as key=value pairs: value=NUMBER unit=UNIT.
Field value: value=80 unit=km/h
